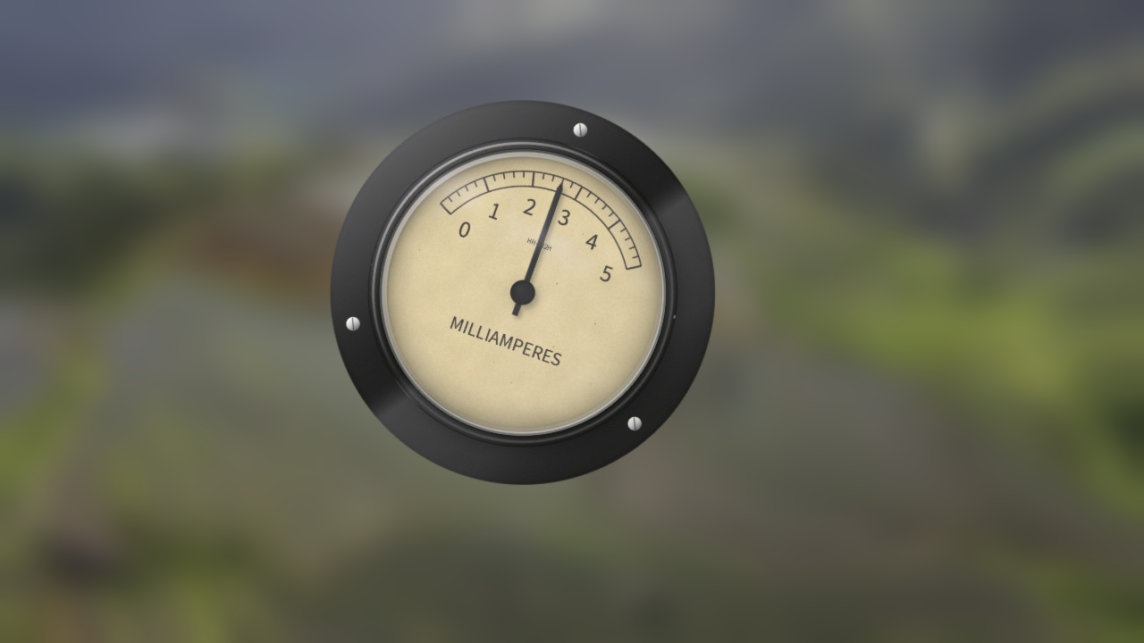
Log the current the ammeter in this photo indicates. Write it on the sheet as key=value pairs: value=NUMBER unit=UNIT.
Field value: value=2.6 unit=mA
